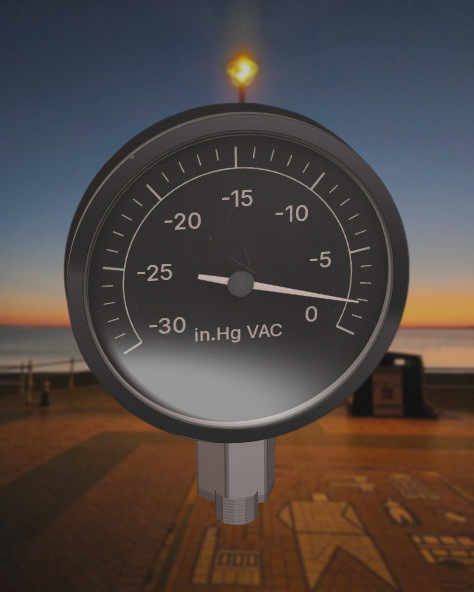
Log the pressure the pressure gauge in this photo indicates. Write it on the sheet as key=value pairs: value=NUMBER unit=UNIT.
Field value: value=-2 unit=inHg
